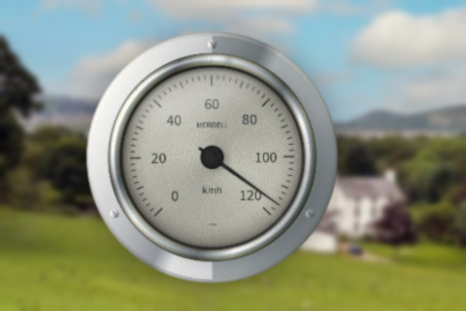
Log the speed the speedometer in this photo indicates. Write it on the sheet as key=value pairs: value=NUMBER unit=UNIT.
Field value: value=116 unit=km/h
